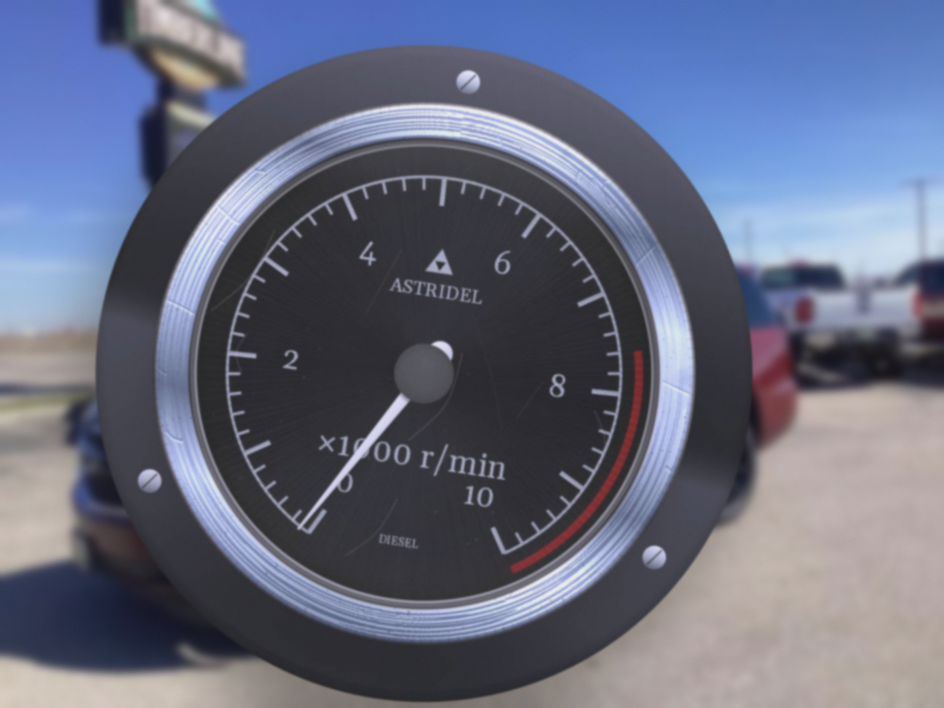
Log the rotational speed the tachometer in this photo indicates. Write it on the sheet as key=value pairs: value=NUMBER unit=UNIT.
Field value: value=100 unit=rpm
